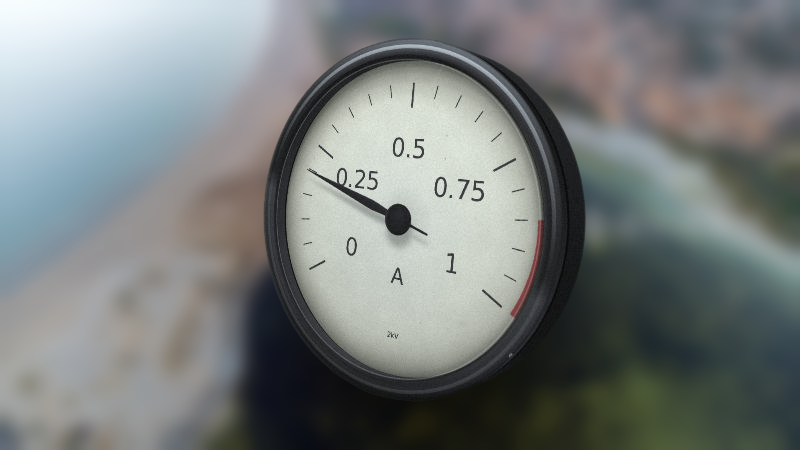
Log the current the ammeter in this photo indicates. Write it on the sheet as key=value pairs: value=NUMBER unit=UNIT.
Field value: value=0.2 unit=A
